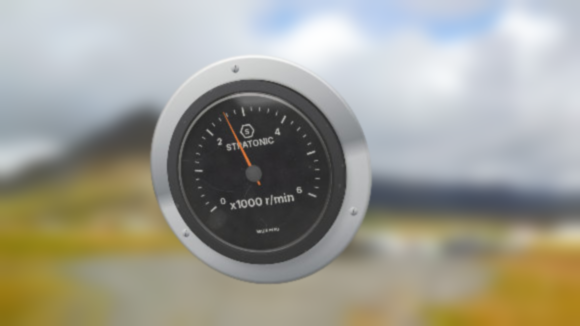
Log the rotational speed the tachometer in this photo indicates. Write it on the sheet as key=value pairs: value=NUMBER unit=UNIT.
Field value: value=2600 unit=rpm
